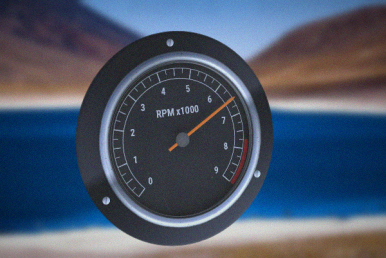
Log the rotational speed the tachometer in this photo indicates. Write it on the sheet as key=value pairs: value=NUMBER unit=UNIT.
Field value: value=6500 unit=rpm
